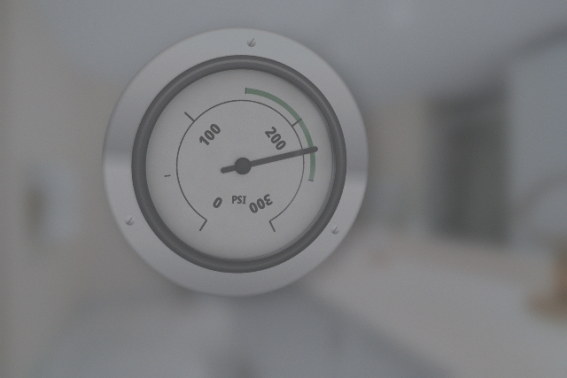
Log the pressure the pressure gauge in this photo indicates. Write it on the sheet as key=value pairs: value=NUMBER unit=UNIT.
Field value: value=225 unit=psi
